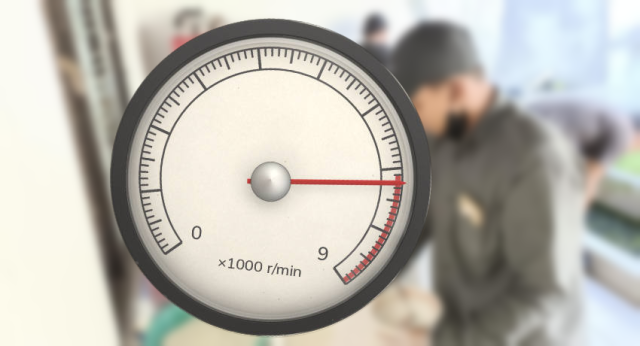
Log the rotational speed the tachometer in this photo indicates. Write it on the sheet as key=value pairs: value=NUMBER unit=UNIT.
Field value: value=7200 unit=rpm
